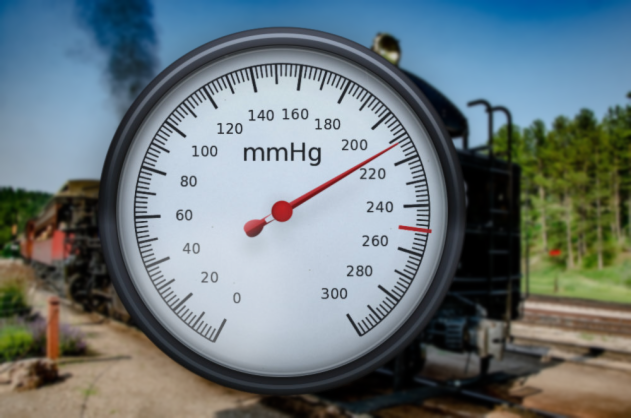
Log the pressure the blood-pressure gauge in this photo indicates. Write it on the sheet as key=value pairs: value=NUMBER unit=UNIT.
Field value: value=212 unit=mmHg
